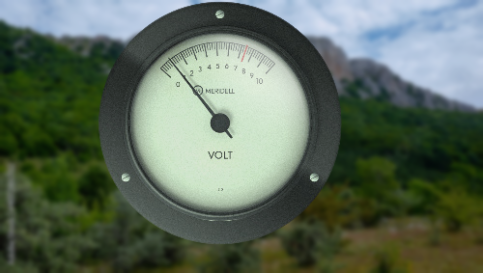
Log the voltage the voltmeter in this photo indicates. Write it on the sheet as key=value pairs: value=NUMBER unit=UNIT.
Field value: value=1 unit=V
